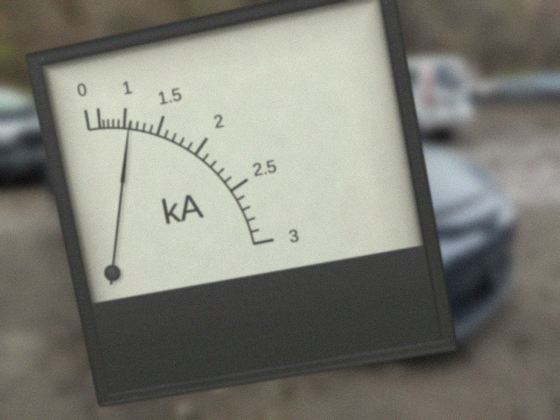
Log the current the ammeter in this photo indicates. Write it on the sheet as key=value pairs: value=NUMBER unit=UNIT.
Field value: value=1.1 unit=kA
